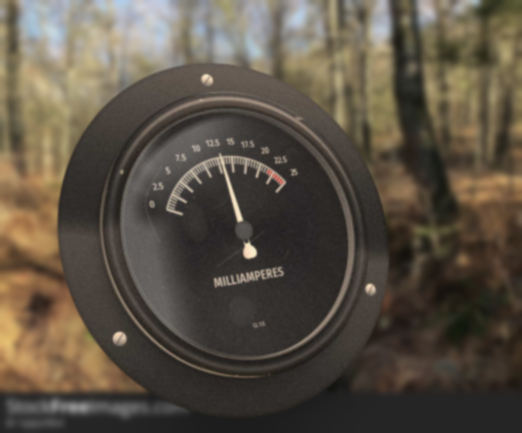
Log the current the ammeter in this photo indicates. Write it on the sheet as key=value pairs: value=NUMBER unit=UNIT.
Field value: value=12.5 unit=mA
